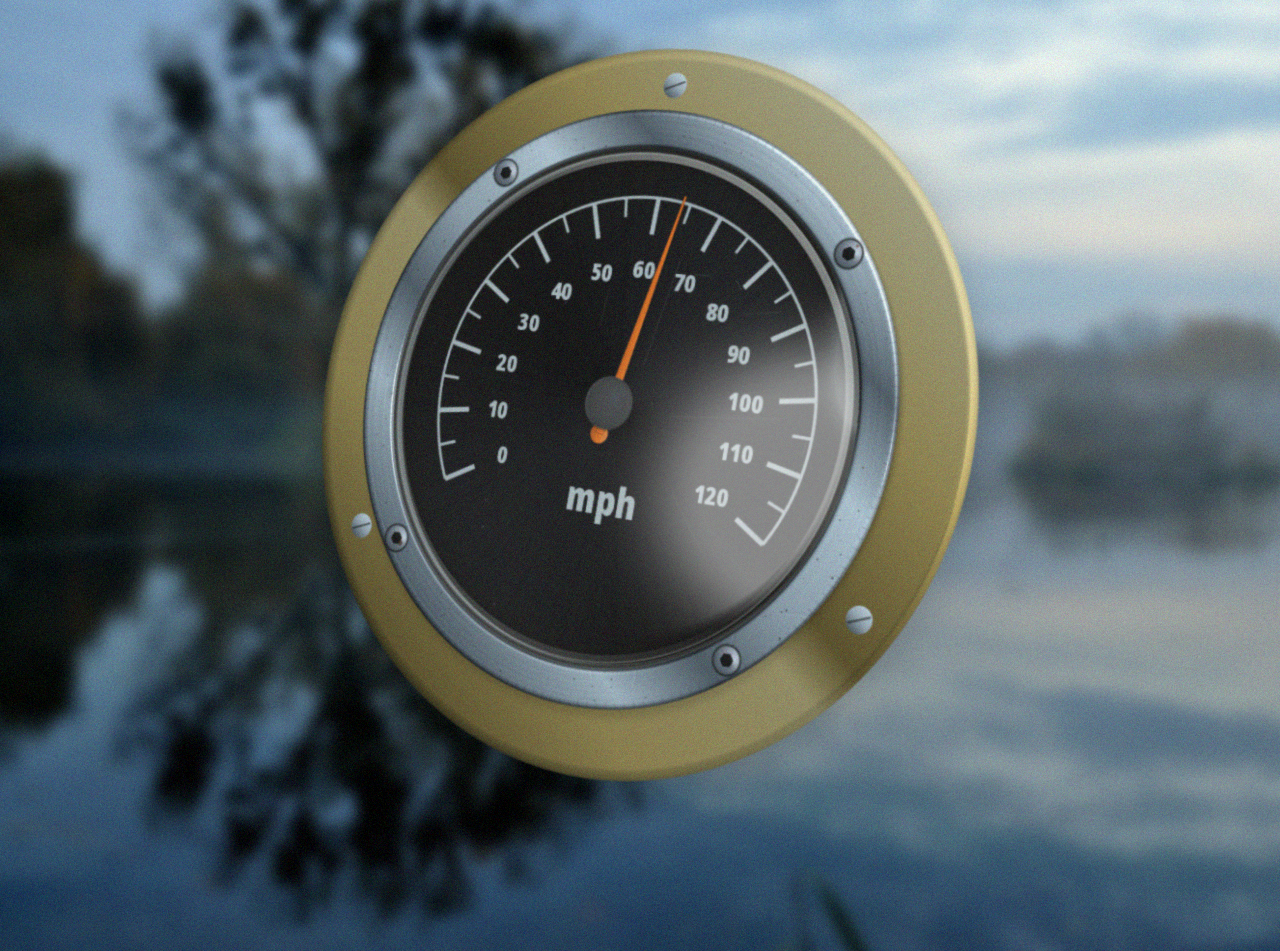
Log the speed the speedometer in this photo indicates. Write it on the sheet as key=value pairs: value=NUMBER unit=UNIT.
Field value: value=65 unit=mph
